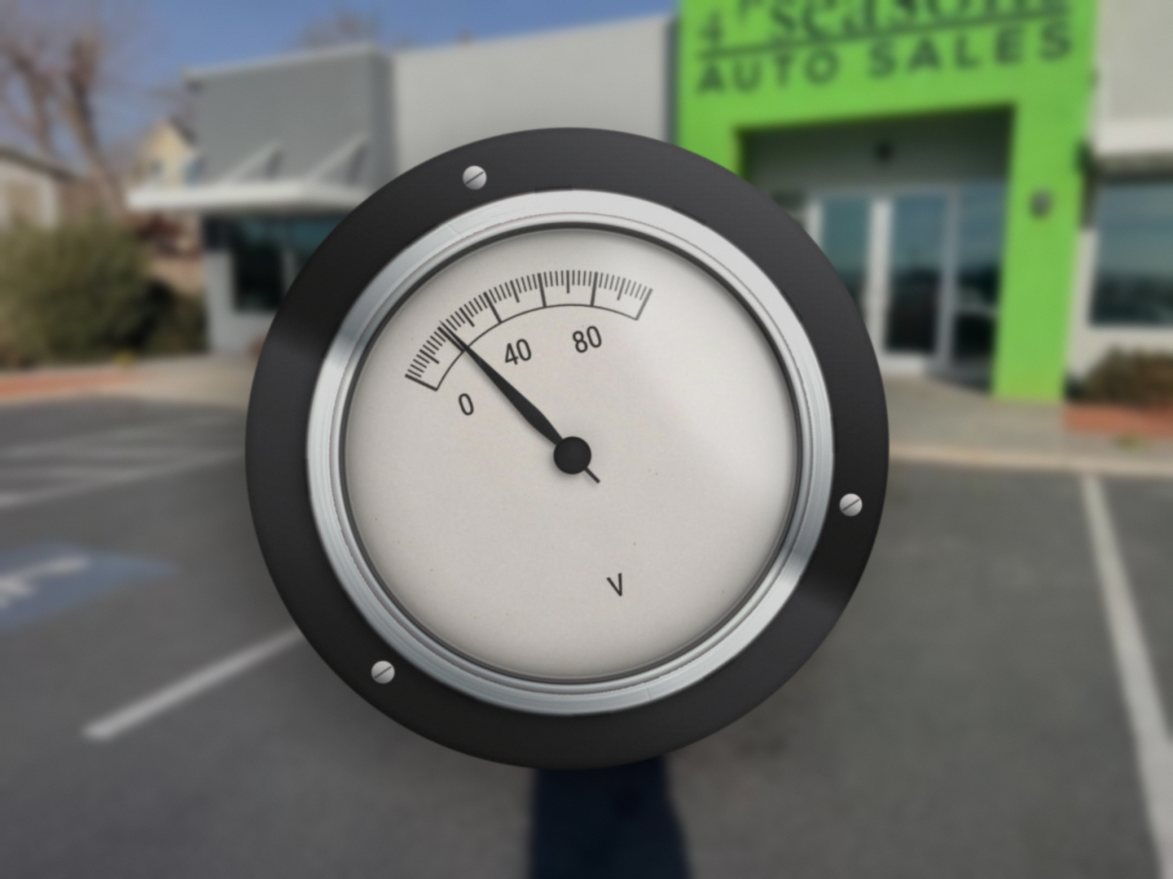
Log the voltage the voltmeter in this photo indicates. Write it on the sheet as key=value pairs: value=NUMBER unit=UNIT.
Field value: value=22 unit=V
